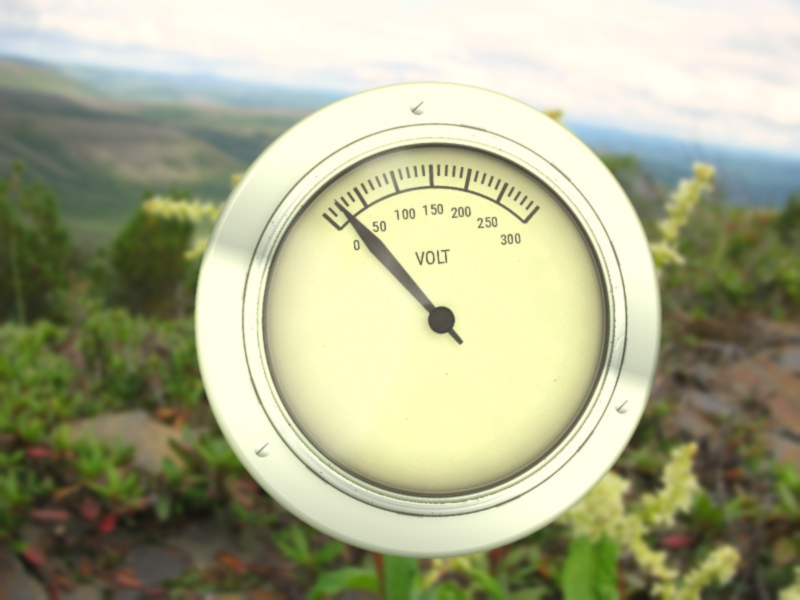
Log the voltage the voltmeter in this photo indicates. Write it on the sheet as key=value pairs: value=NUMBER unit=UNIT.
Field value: value=20 unit=V
